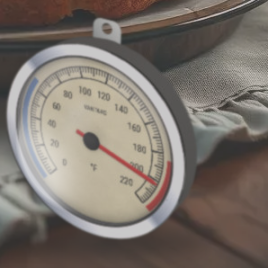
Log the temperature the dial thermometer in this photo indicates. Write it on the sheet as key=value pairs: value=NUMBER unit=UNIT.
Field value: value=200 unit=°F
